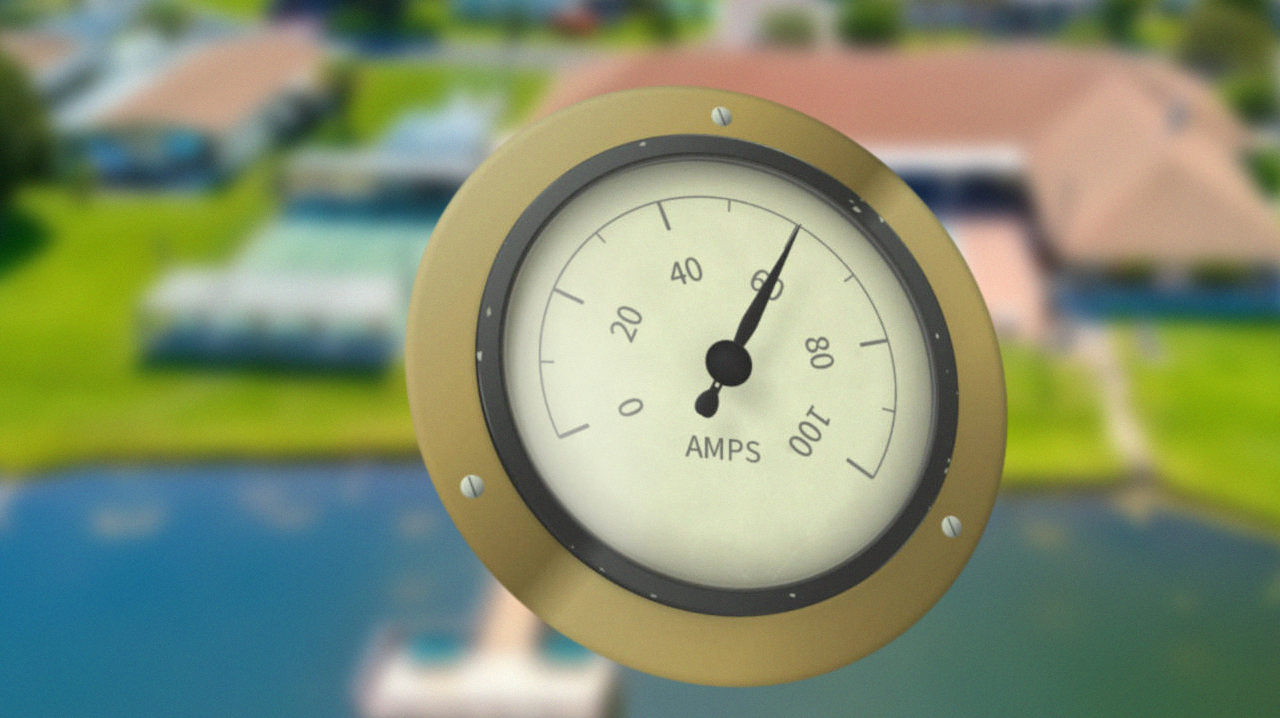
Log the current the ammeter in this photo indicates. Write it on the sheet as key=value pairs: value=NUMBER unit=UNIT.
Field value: value=60 unit=A
